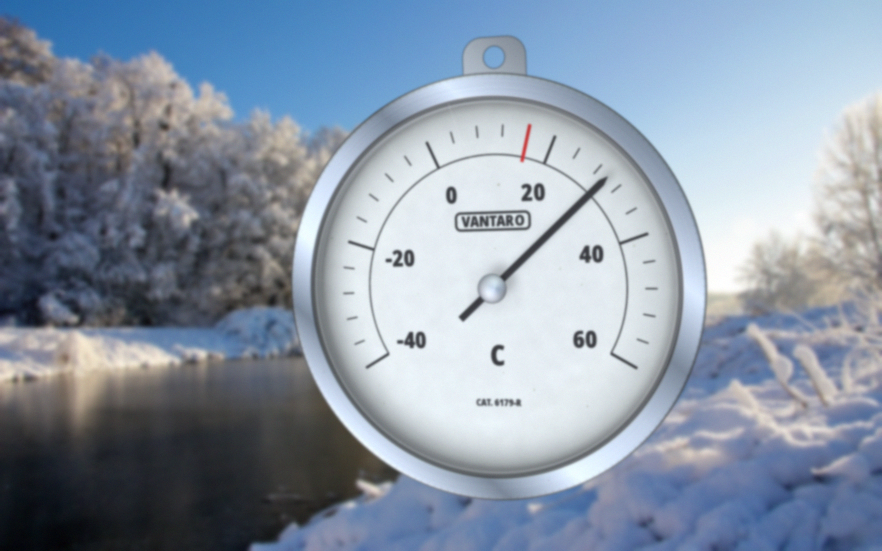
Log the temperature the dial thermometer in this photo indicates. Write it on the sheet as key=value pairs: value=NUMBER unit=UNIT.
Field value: value=30 unit=°C
